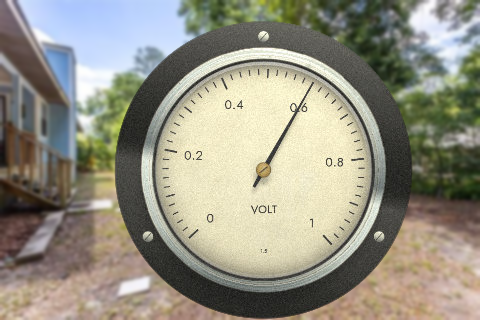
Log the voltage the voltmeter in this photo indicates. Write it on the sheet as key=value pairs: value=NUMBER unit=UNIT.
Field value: value=0.6 unit=V
